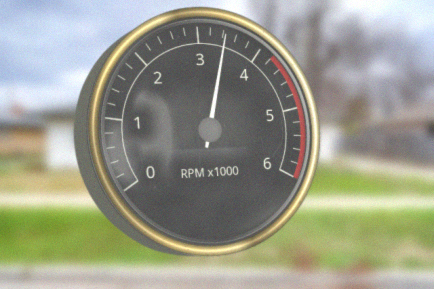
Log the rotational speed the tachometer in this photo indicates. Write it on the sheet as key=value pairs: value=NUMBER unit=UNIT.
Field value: value=3400 unit=rpm
